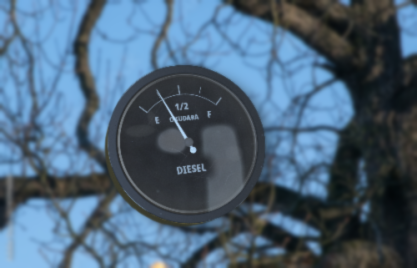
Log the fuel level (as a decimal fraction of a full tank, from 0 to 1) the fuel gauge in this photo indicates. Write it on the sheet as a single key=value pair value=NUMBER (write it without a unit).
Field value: value=0.25
